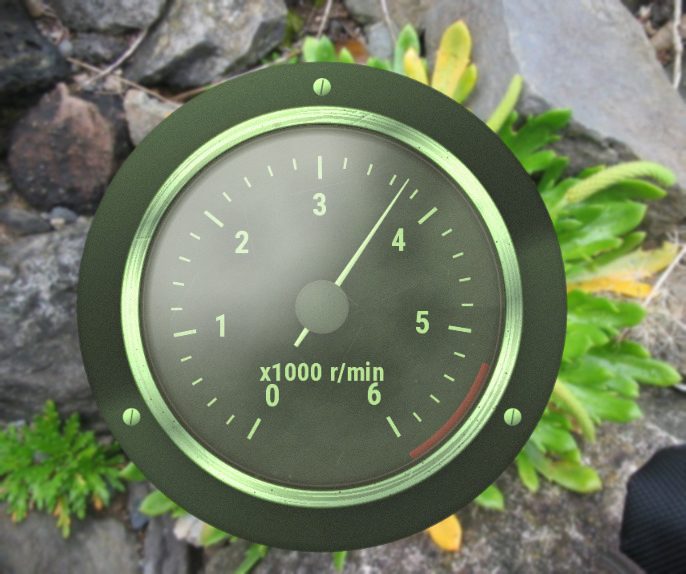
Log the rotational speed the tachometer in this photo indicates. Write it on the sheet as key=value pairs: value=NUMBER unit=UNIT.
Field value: value=3700 unit=rpm
